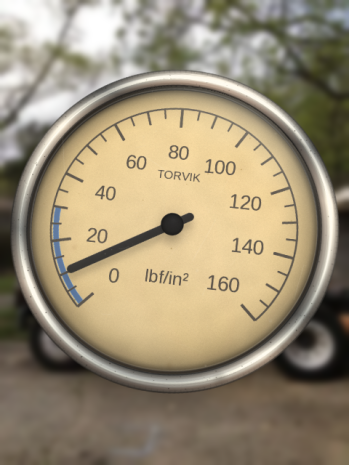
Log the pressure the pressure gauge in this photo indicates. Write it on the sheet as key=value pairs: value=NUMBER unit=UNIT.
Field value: value=10 unit=psi
